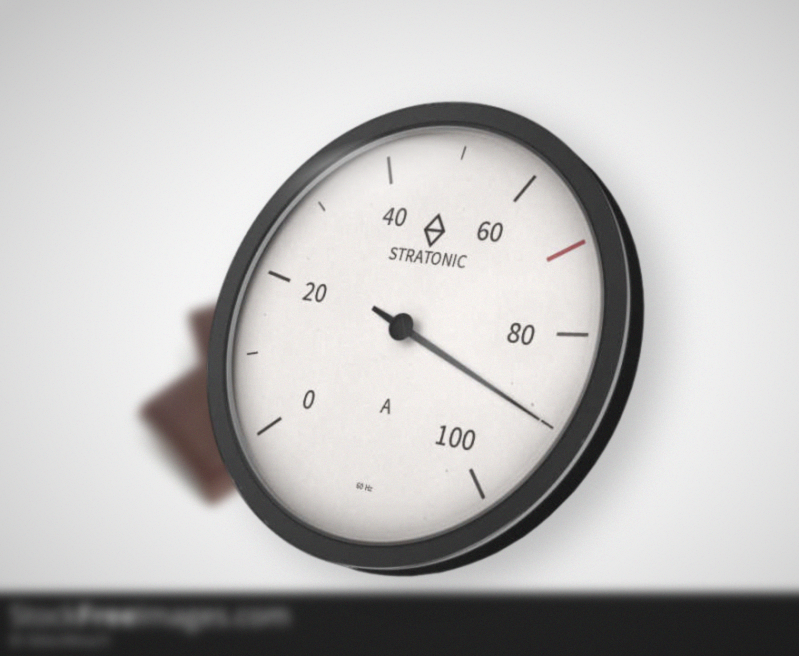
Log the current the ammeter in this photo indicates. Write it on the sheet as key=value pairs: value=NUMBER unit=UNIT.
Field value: value=90 unit=A
